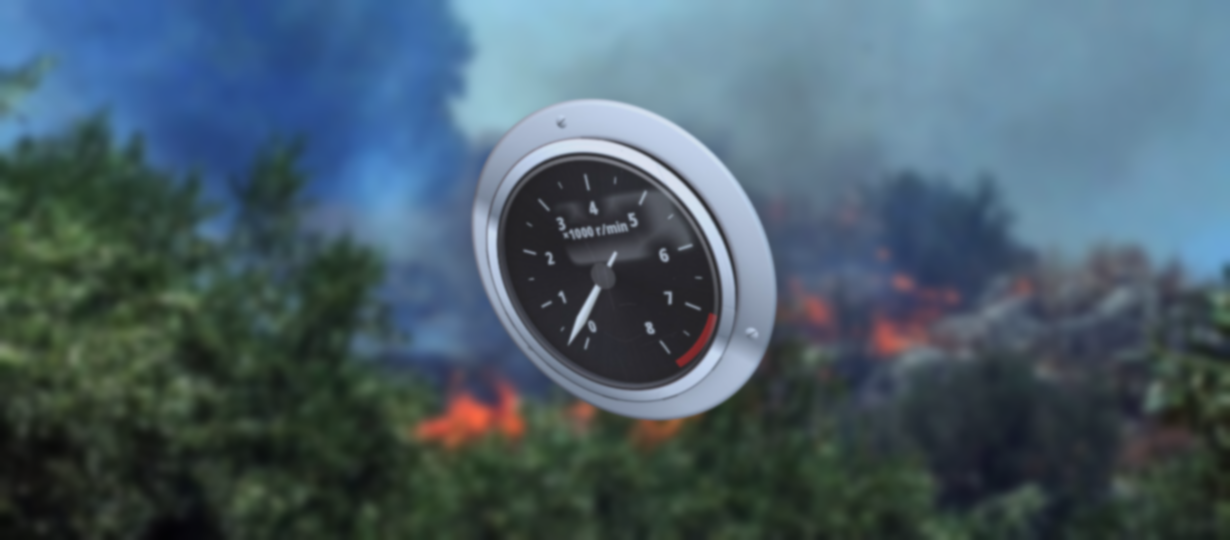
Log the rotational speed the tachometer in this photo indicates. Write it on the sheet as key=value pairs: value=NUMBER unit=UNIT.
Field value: value=250 unit=rpm
